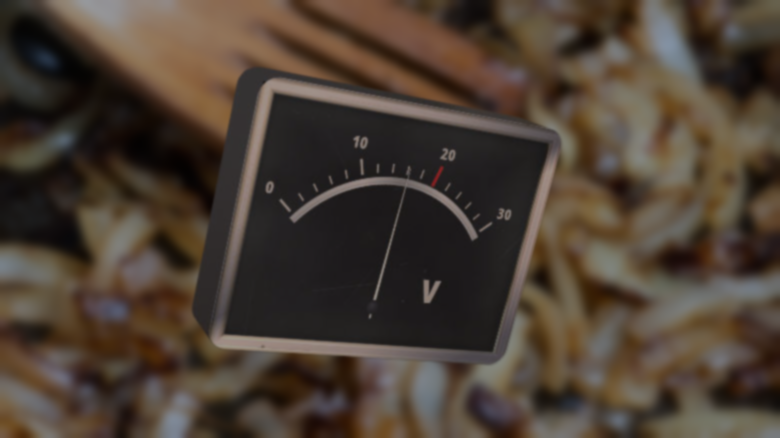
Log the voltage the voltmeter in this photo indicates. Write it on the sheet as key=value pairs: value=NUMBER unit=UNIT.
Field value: value=16 unit=V
